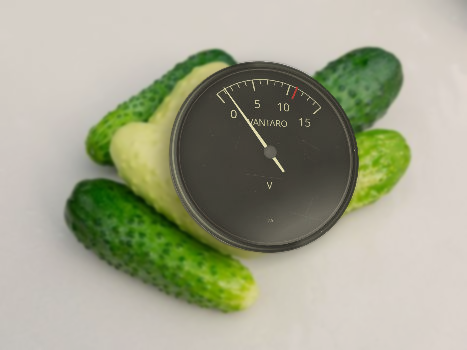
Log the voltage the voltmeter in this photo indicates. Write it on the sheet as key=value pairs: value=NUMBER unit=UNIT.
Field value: value=1 unit=V
